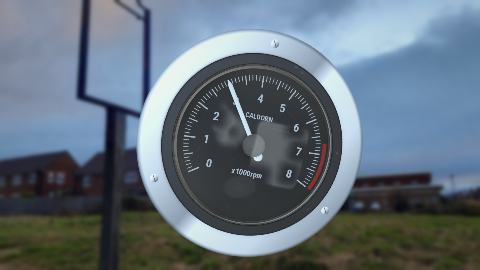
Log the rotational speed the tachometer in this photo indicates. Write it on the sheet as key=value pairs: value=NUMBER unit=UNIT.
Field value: value=3000 unit=rpm
